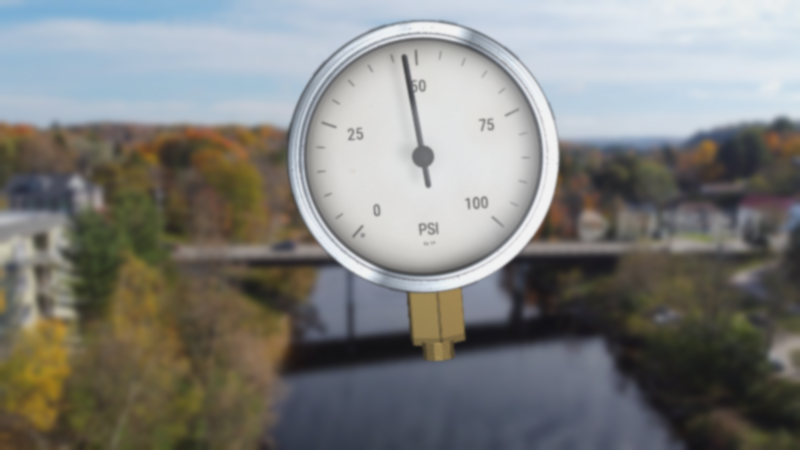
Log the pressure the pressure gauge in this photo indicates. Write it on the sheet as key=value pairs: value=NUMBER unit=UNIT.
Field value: value=47.5 unit=psi
